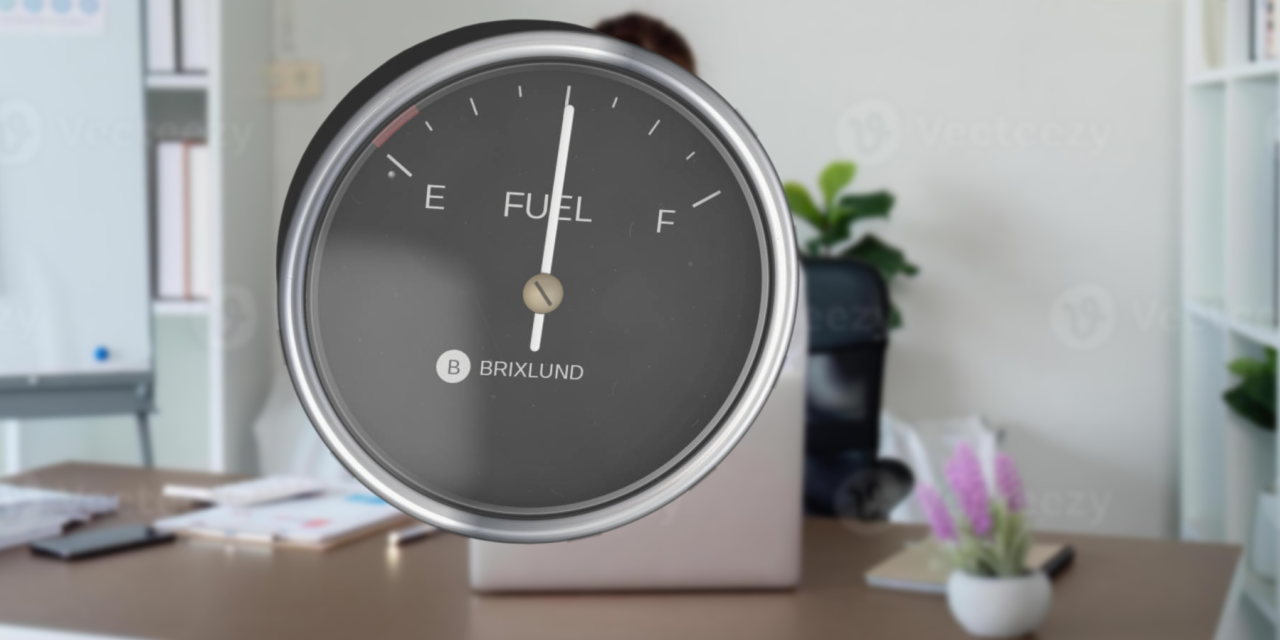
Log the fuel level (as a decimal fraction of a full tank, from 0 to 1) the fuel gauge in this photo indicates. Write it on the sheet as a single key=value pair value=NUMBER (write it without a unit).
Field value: value=0.5
